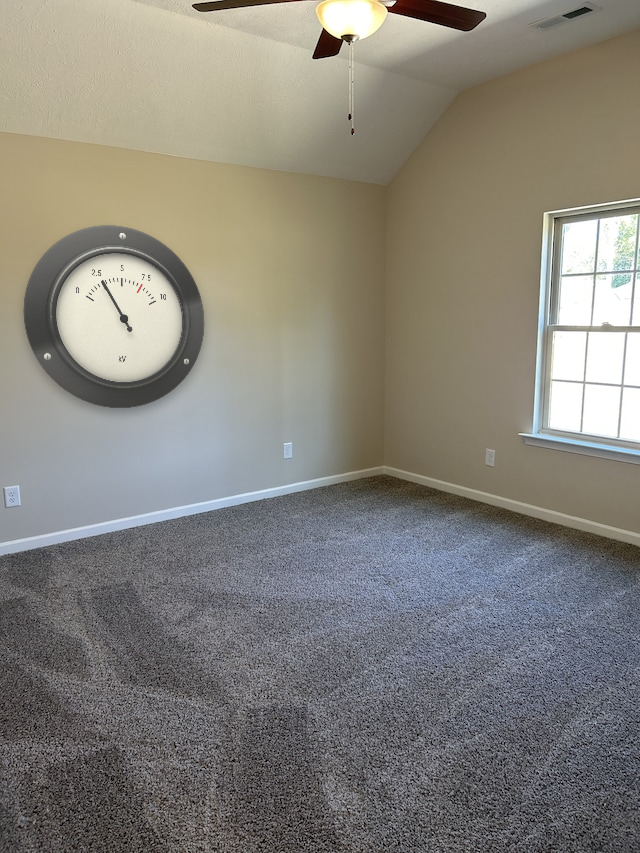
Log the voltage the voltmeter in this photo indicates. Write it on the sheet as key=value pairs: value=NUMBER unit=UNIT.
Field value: value=2.5 unit=kV
